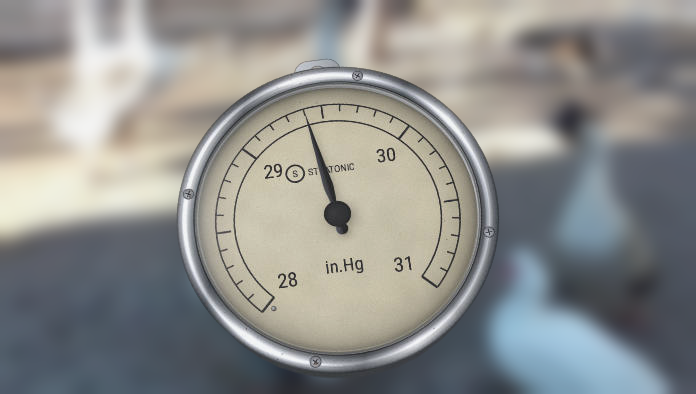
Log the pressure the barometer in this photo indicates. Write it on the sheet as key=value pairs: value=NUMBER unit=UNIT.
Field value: value=29.4 unit=inHg
